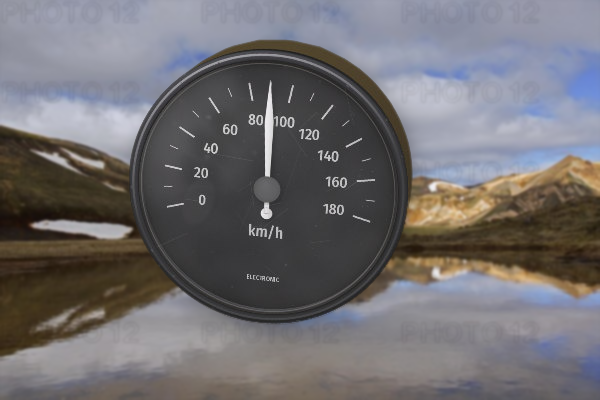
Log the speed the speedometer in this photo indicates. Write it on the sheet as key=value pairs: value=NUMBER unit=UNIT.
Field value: value=90 unit=km/h
